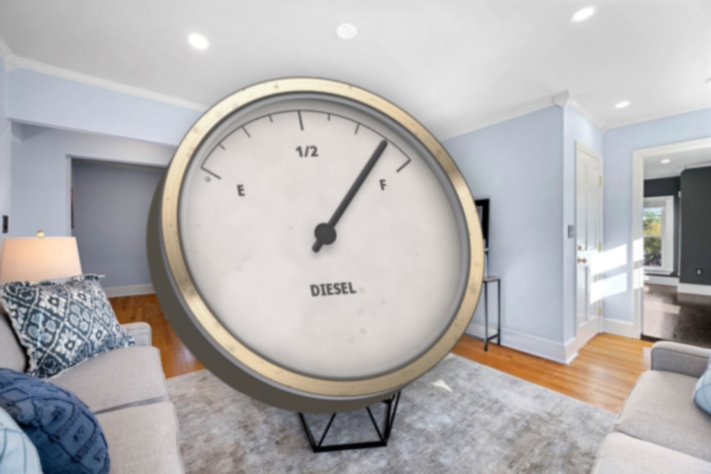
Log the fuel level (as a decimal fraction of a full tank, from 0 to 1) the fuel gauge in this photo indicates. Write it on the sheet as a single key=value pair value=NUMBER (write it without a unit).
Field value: value=0.875
